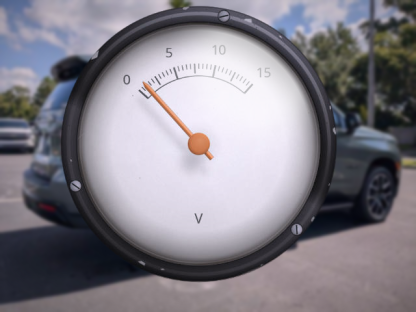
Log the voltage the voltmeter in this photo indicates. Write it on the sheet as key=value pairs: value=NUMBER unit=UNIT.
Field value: value=1 unit=V
